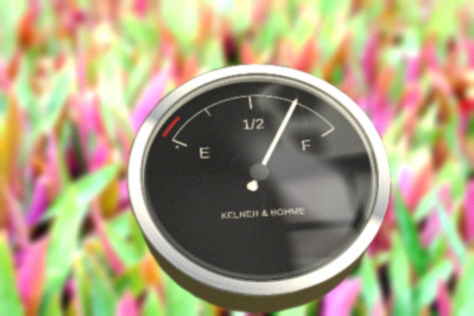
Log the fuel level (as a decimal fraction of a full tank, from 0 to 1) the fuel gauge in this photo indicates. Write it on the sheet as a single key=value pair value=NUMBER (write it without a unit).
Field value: value=0.75
